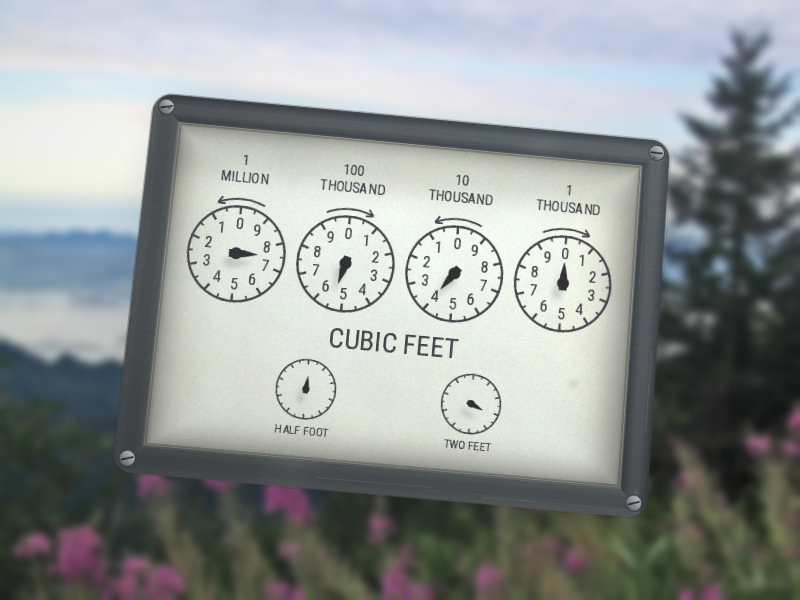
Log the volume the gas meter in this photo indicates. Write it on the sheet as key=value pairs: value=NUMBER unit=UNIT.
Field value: value=754000 unit=ft³
